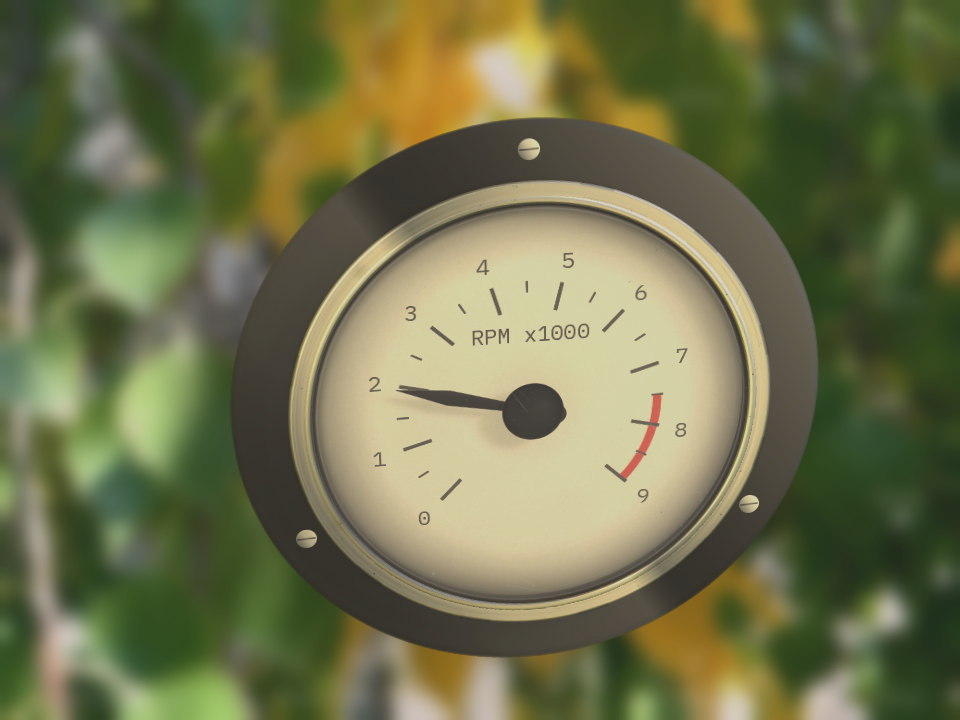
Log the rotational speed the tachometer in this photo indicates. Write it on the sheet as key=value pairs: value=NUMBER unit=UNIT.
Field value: value=2000 unit=rpm
